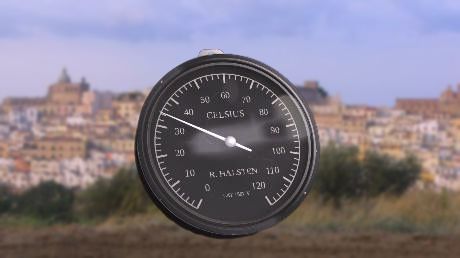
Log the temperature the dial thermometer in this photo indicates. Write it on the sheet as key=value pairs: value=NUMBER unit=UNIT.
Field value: value=34 unit=°C
